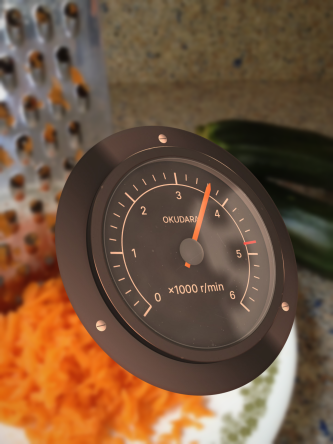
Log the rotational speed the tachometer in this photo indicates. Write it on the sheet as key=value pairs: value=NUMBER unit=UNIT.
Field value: value=3600 unit=rpm
